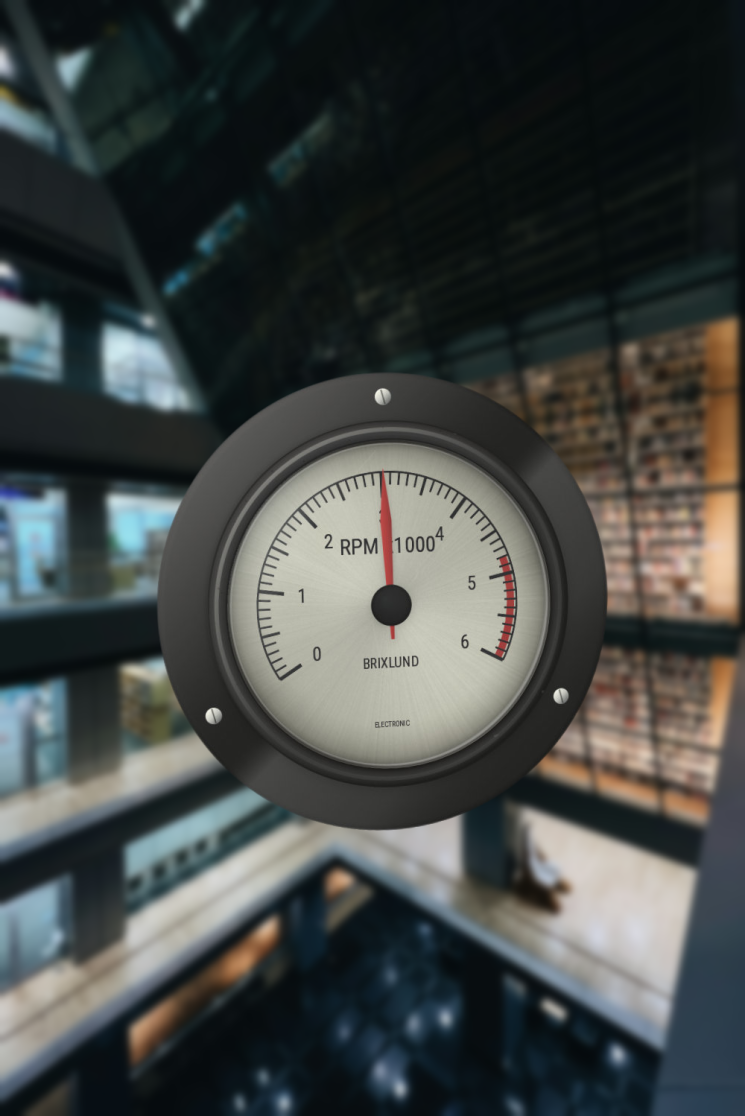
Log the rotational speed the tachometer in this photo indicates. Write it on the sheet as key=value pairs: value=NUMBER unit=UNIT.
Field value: value=3000 unit=rpm
